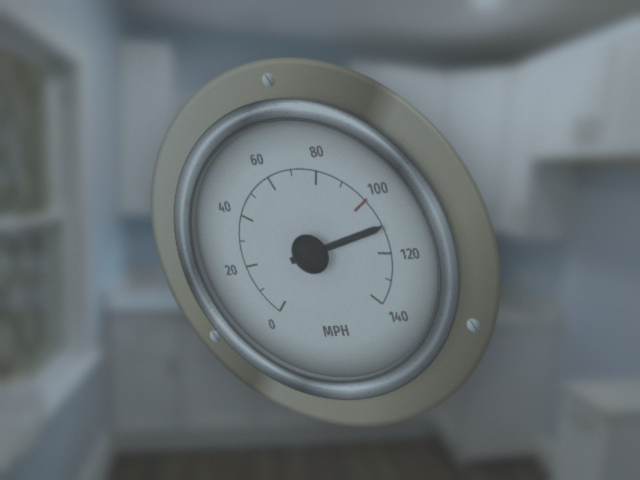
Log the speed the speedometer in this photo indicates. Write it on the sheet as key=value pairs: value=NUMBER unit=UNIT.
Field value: value=110 unit=mph
